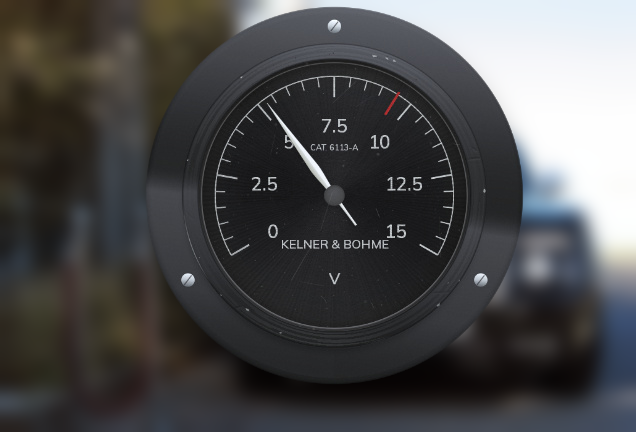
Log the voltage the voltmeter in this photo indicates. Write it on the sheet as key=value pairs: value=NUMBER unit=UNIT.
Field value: value=5.25 unit=V
